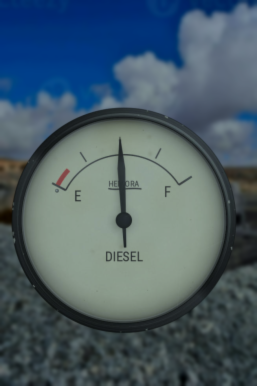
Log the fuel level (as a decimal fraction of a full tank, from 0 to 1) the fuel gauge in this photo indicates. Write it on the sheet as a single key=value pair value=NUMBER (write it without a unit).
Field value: value=0.5
